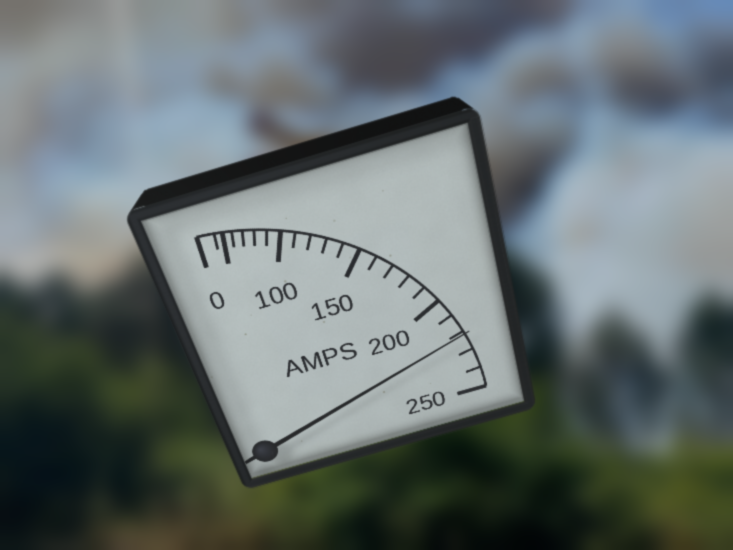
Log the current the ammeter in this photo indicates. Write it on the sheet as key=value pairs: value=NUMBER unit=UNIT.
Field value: value=220 unit=A
